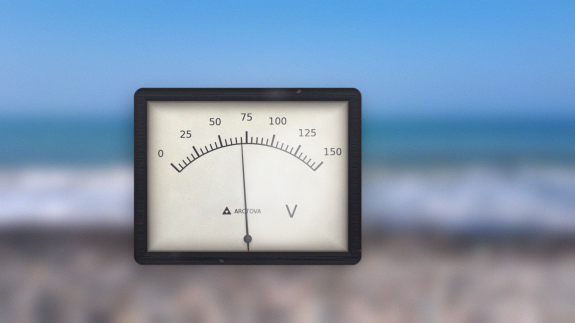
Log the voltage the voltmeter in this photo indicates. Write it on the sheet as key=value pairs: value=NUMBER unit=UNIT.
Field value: value=70 unit=V
